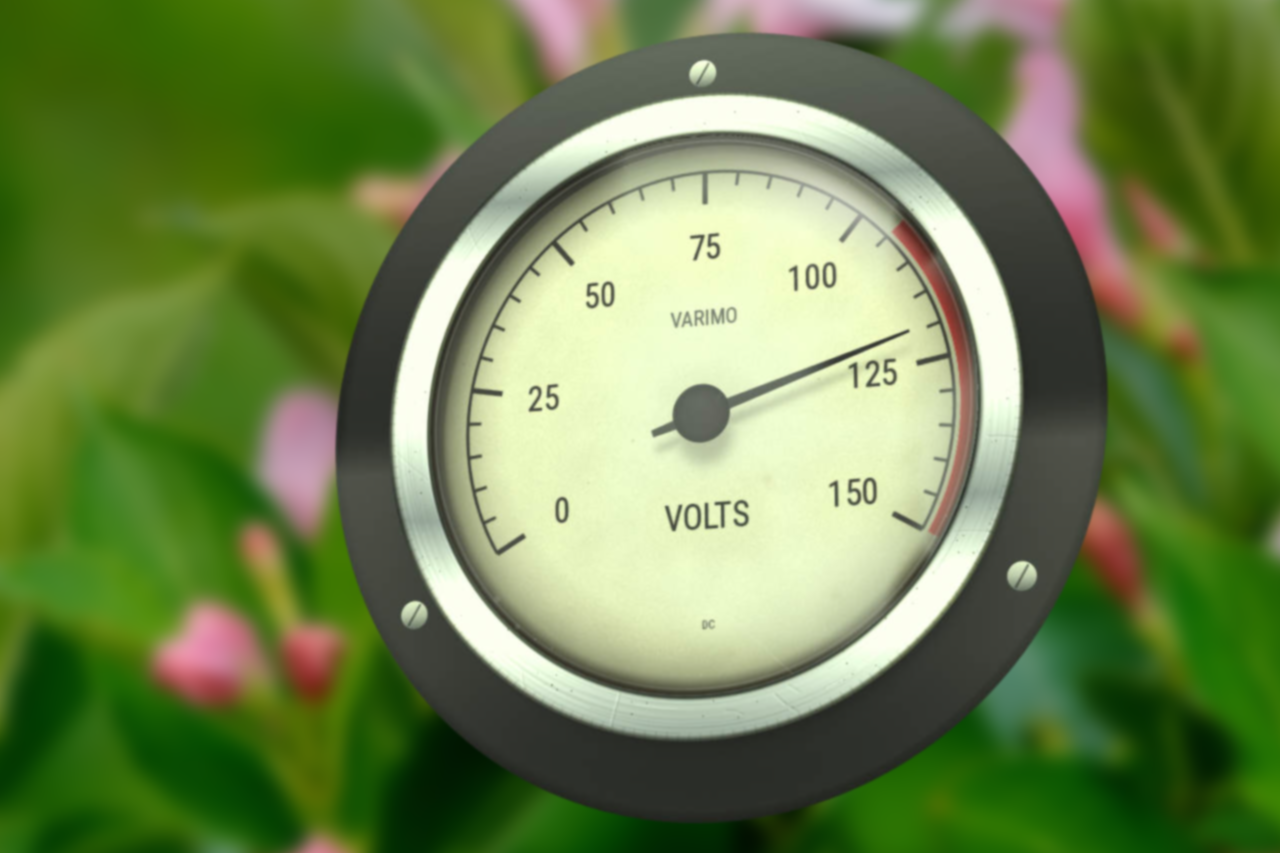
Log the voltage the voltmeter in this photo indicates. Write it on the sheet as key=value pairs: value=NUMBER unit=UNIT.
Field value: value=120 unit=V
